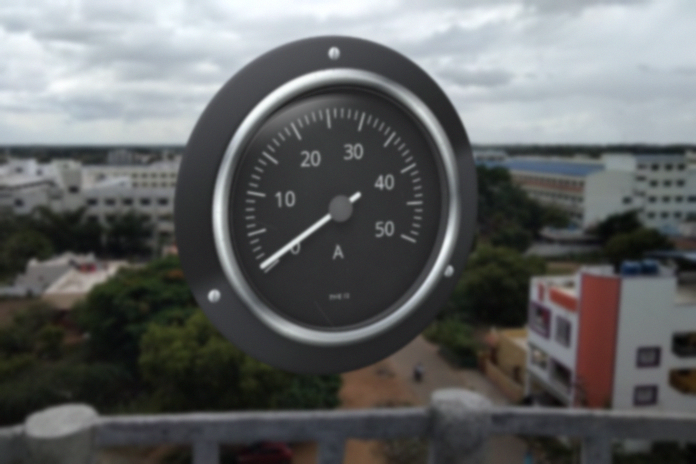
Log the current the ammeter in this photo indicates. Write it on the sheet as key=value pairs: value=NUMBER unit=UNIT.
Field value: value=1 unit=A
